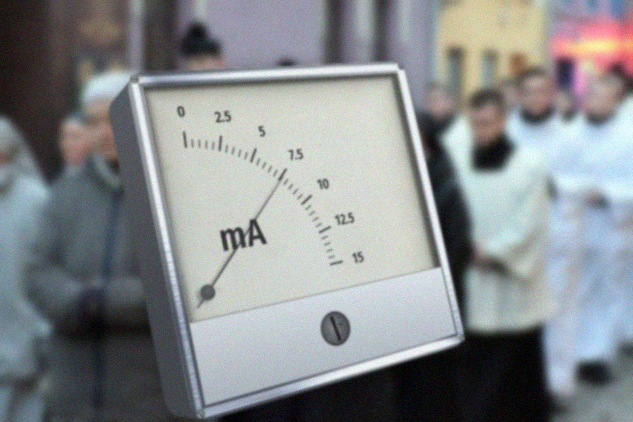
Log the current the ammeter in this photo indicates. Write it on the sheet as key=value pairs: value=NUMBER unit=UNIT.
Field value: value=7.5 unit=mA
